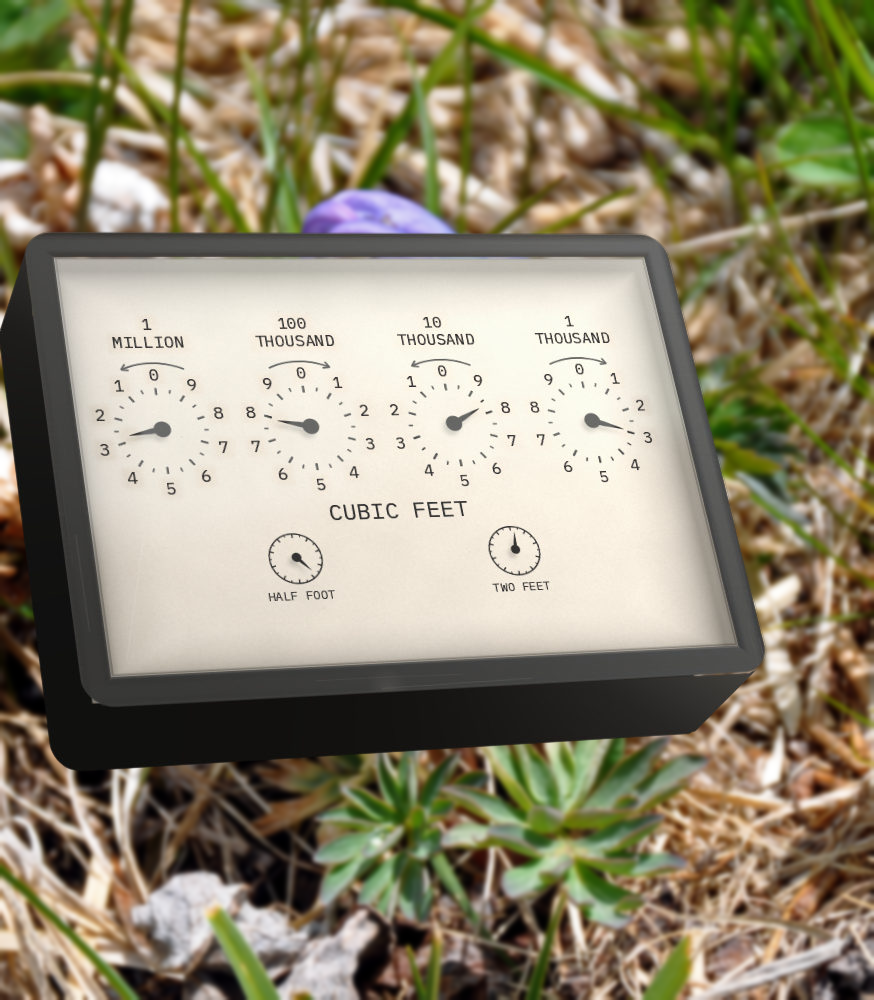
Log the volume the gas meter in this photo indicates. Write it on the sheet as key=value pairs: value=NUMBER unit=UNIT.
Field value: value=278300 unit=ft³
